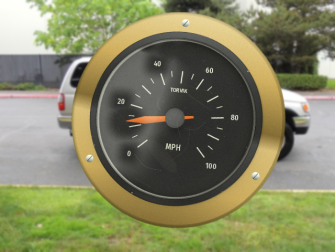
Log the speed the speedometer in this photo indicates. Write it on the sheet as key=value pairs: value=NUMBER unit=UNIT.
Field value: value=12.5 unit=mph
